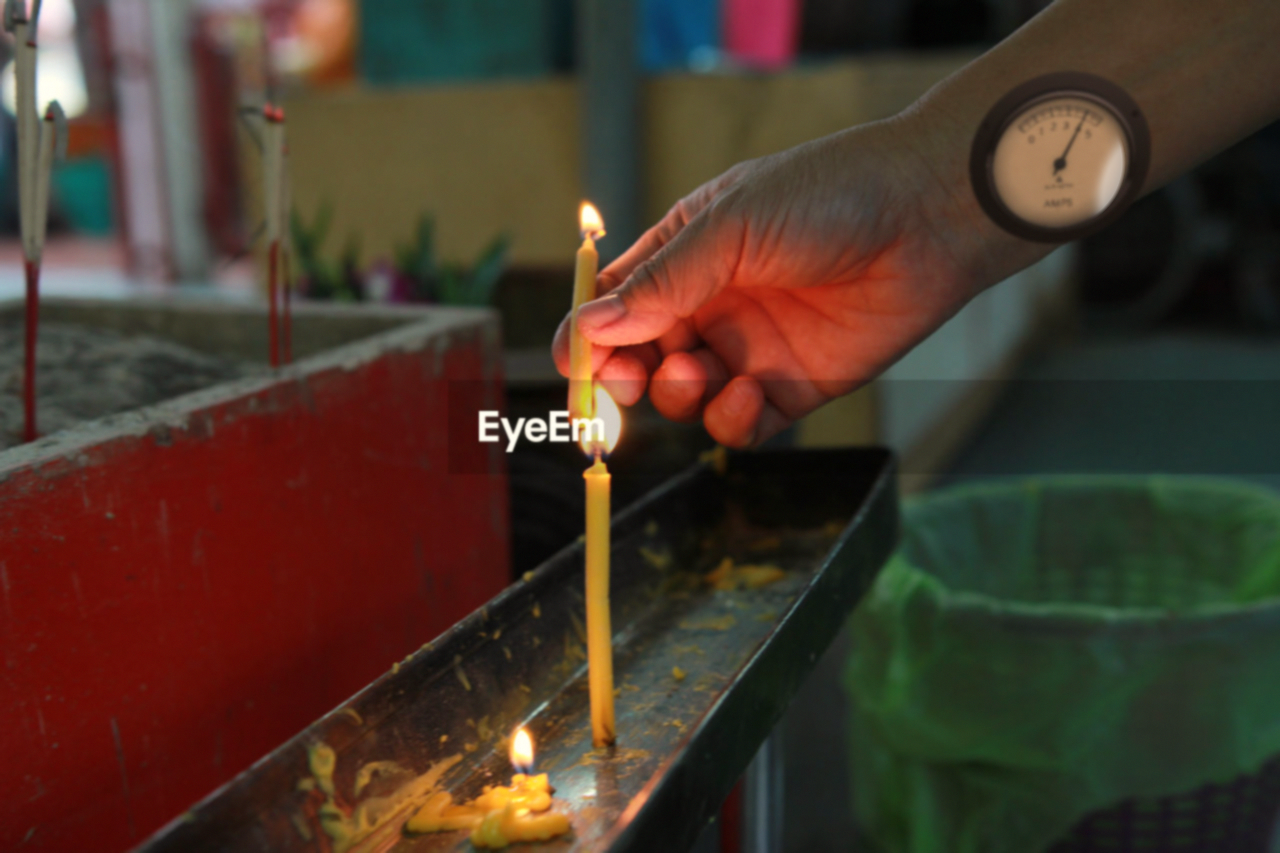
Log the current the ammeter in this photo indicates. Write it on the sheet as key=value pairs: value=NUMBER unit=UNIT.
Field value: value=4 unit=A
